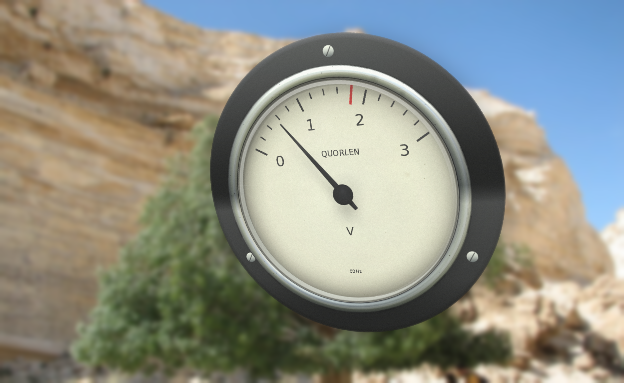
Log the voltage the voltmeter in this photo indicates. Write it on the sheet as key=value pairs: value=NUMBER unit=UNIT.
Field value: value=0.6 unit=V
